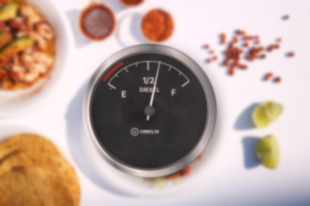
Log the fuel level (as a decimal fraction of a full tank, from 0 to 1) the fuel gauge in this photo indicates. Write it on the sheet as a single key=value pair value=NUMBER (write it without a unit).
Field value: value=0.625
